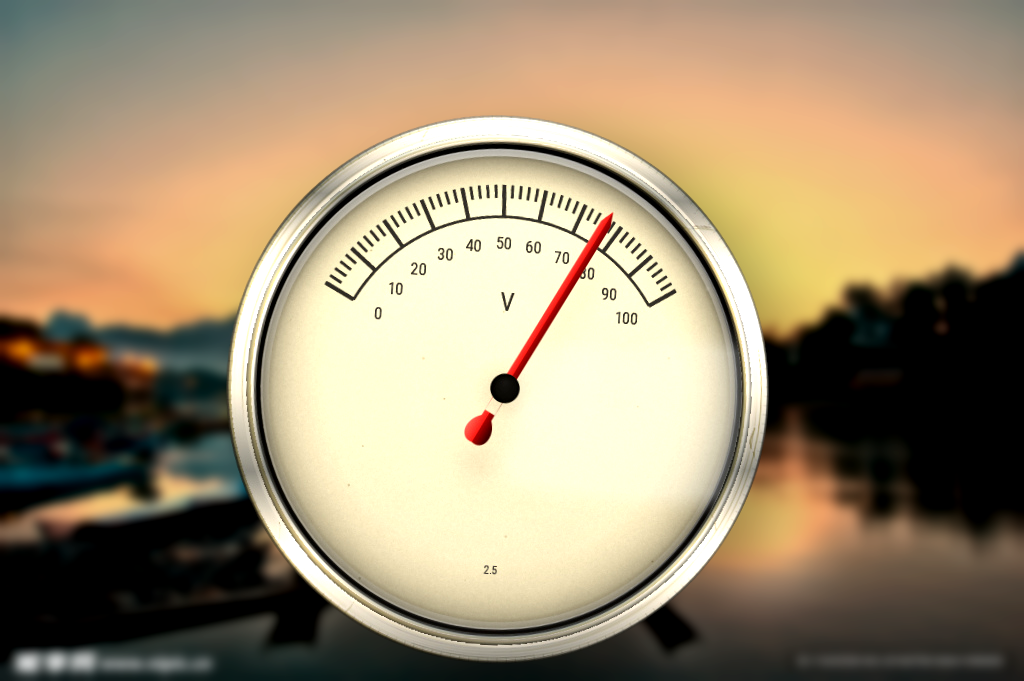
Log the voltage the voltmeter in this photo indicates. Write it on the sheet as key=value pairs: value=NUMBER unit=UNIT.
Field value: value=76 unit=V
